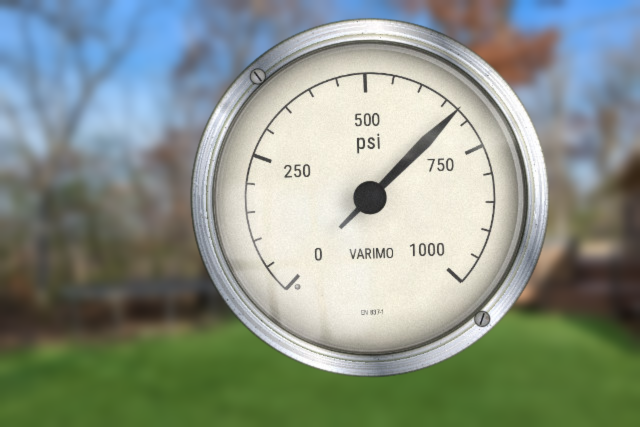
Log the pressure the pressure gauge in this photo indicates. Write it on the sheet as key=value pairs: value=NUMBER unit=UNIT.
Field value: value=675 unit=psi
